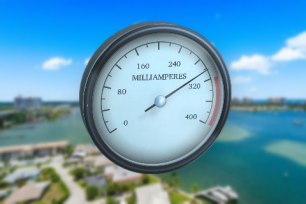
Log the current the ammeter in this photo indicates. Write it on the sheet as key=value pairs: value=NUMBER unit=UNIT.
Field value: value=300 unit=mA
